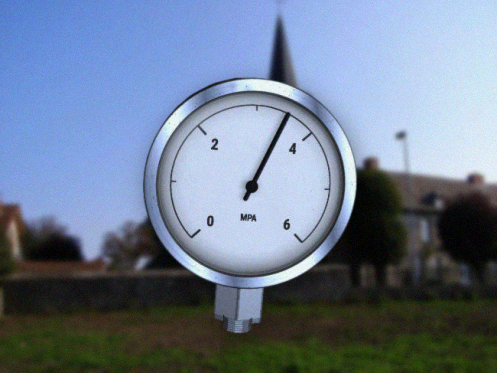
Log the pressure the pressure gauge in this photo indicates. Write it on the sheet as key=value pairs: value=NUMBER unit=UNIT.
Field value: value=3.5 unit=MPa
